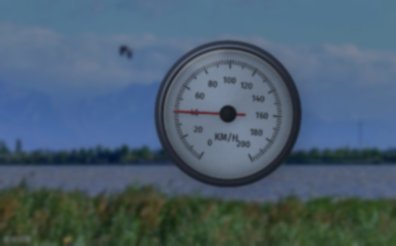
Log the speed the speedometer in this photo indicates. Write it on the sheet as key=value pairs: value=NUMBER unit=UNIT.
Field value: value=40 unit=km/h
